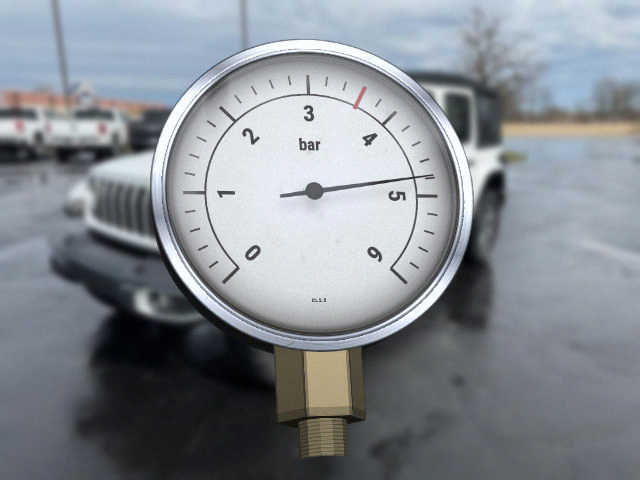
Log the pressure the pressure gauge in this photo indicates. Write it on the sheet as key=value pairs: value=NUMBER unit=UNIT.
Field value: value=4.8 unit=bar
